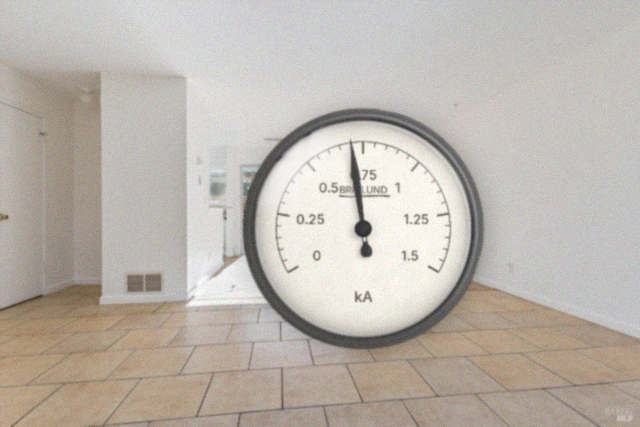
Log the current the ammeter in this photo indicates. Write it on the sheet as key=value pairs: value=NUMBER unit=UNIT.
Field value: value=0.7 unit=kA
